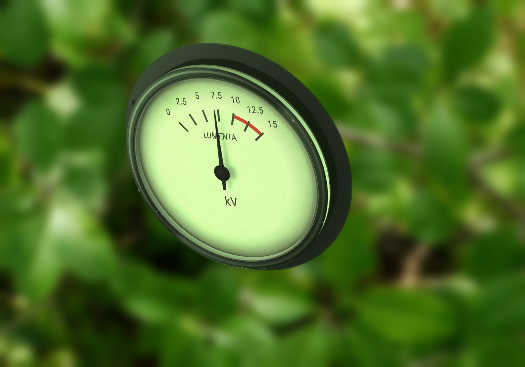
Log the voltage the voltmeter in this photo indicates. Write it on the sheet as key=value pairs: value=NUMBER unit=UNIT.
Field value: value=7.5 unit=kV
